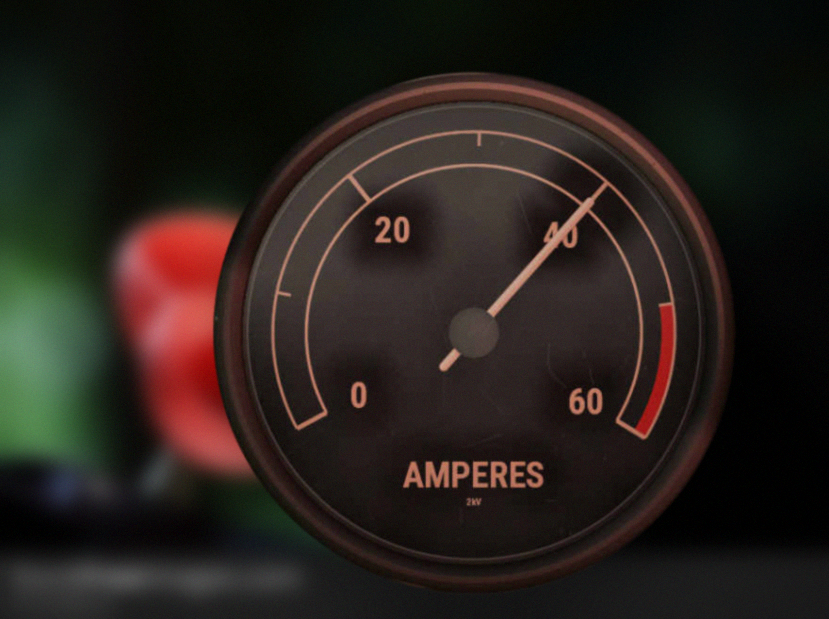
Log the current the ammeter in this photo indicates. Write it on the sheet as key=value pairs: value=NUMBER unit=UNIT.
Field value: value=40 unit=A
